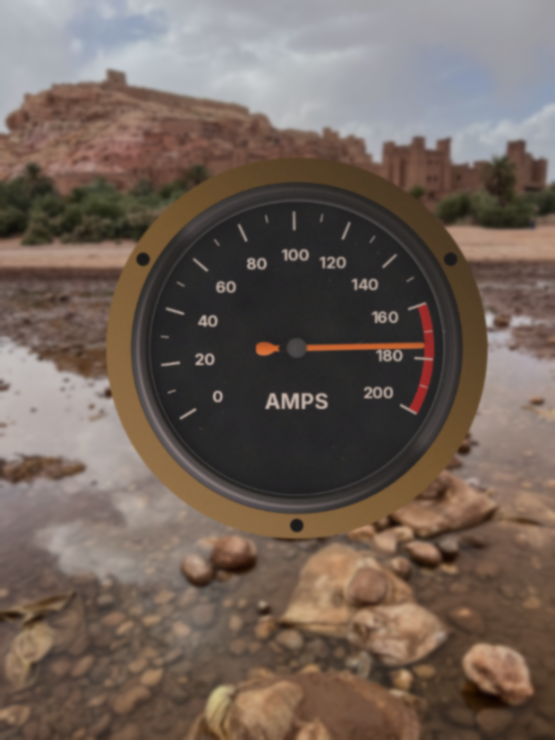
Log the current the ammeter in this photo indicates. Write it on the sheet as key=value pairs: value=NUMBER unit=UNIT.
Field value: value=175 unit=A
